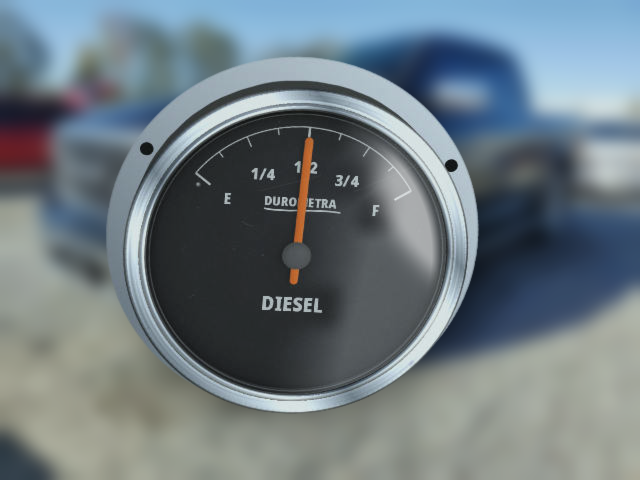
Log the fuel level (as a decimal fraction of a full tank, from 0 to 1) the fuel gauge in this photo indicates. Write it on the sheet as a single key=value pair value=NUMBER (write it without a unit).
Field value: value=0.5
